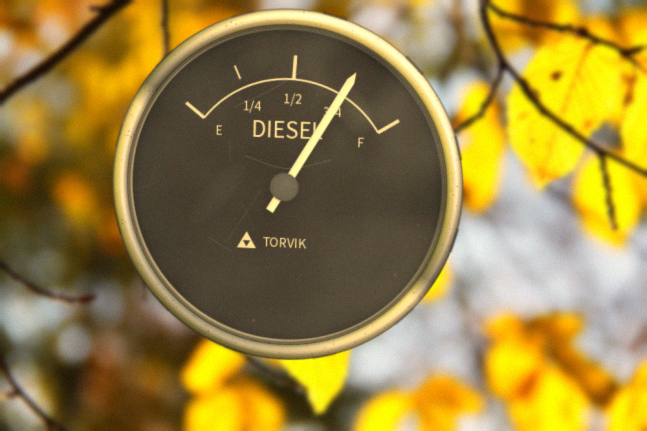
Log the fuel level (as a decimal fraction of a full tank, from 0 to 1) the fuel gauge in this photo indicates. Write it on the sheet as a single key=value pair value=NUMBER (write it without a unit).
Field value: value=0.75
